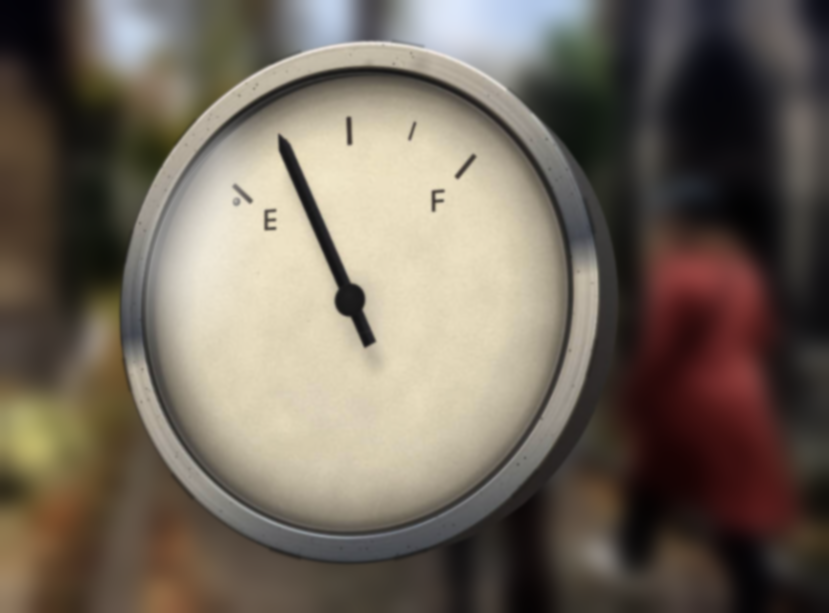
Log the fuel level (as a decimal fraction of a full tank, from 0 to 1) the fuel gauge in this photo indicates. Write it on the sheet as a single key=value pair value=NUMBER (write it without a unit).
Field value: value=0.25
